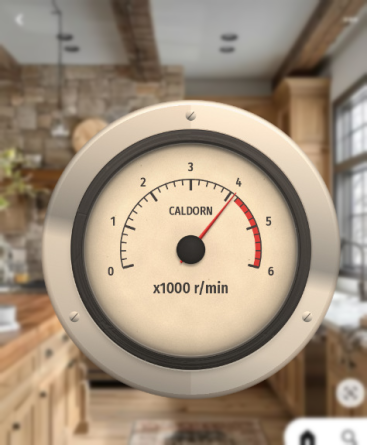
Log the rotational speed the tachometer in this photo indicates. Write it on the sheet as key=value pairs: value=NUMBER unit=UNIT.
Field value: value=4100 unit=rpm
